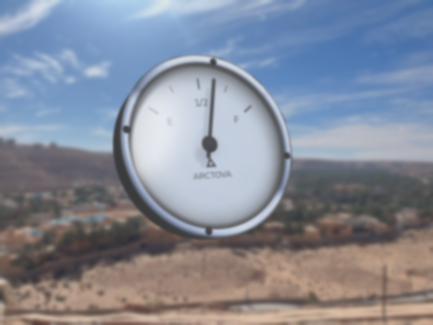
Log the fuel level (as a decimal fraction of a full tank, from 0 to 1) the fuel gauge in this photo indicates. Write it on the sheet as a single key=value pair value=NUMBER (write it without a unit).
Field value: value=0.625
